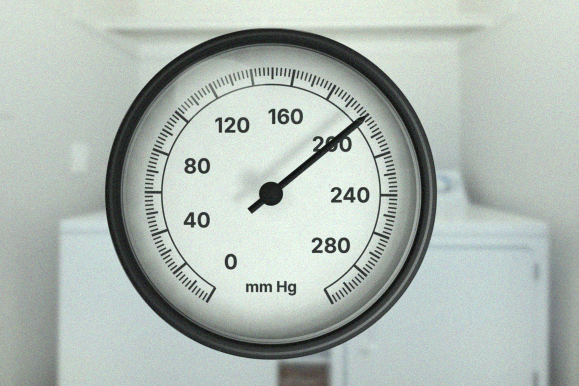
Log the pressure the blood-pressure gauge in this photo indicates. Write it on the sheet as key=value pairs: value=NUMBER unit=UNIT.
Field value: value=200 unit=mmHg
